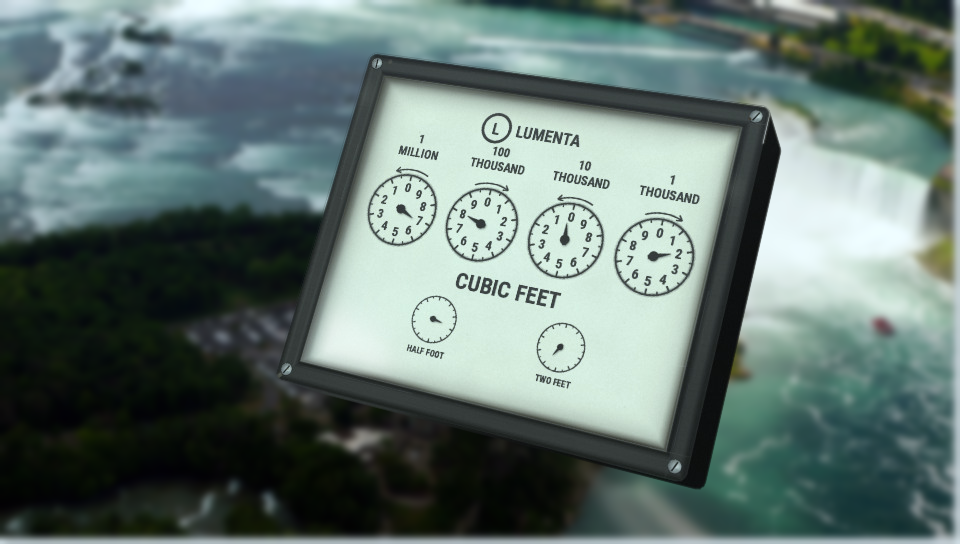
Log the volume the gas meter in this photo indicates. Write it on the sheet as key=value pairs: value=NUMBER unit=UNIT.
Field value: value=680200 unit=ft³
